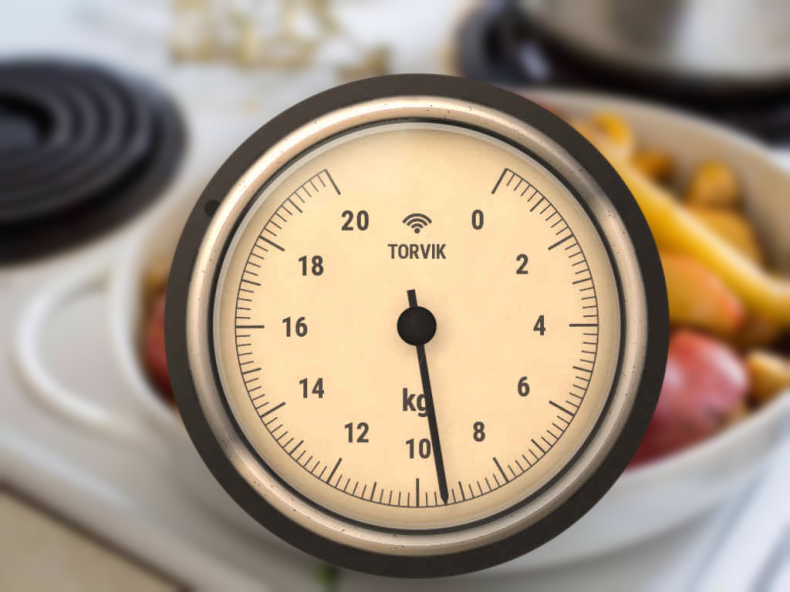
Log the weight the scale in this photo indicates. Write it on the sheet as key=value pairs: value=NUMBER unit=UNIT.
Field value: value=9.4 unit=kg
